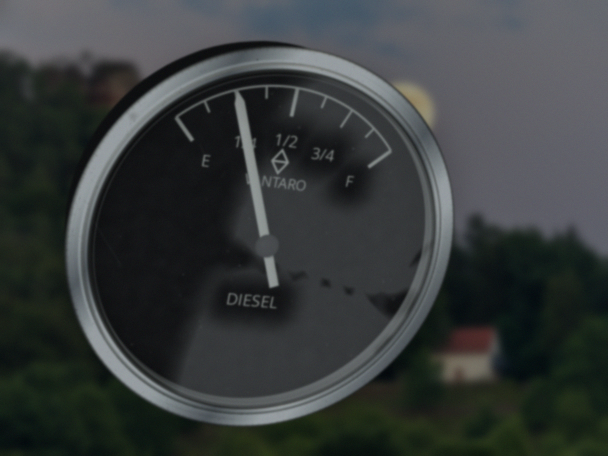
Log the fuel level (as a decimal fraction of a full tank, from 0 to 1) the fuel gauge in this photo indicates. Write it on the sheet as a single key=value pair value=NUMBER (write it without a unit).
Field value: value=0.25
